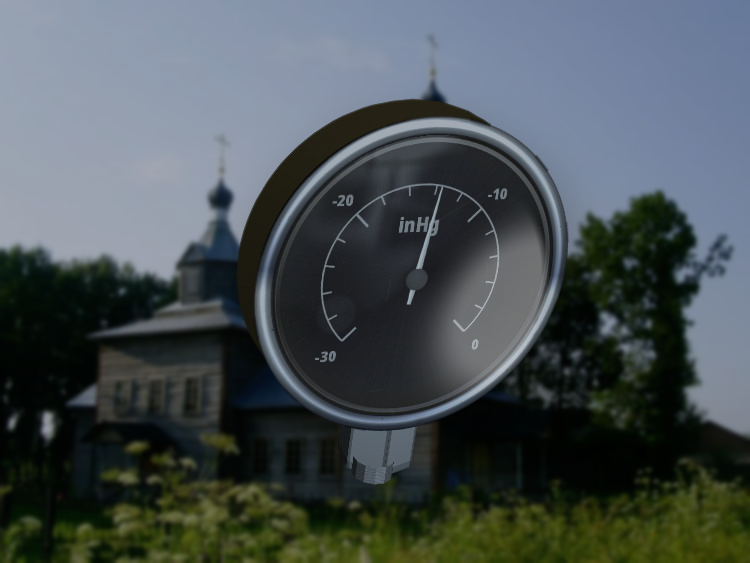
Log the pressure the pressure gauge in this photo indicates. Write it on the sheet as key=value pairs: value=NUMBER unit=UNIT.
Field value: value=-14 unit=inHg
